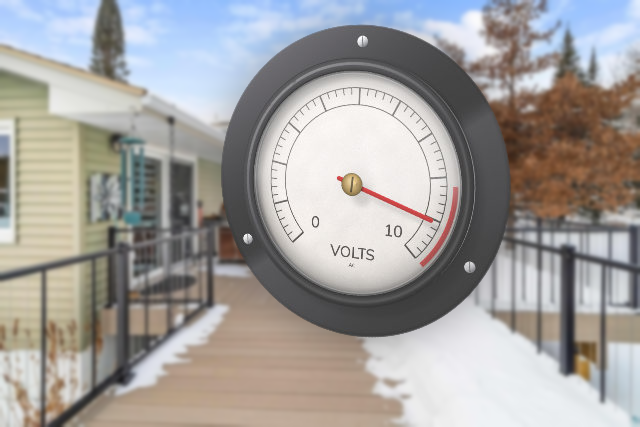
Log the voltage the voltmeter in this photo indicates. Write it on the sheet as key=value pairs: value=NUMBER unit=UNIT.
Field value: value=9 unit=V
